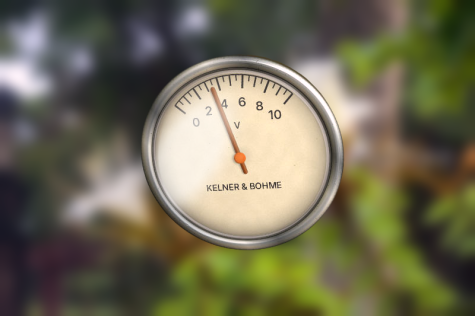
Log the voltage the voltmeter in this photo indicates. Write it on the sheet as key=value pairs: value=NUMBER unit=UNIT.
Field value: value=3.5 unit=V
